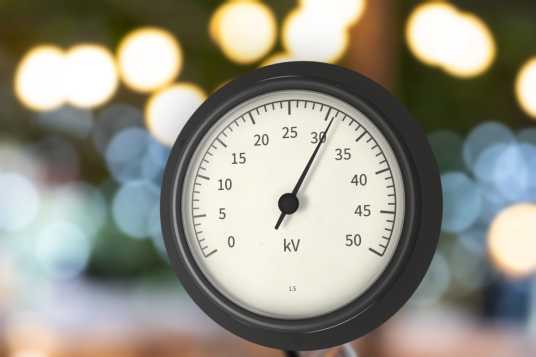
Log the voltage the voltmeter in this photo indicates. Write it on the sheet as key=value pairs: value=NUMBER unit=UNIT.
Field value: value=31 unit=kV
